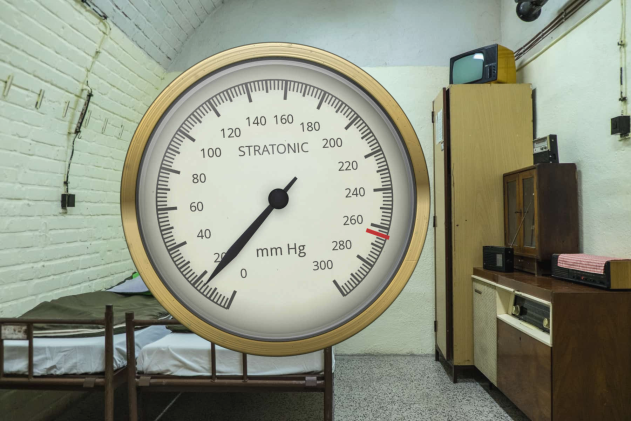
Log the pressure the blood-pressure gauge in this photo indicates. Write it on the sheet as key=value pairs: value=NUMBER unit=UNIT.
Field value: value=16 unit=mmHg
